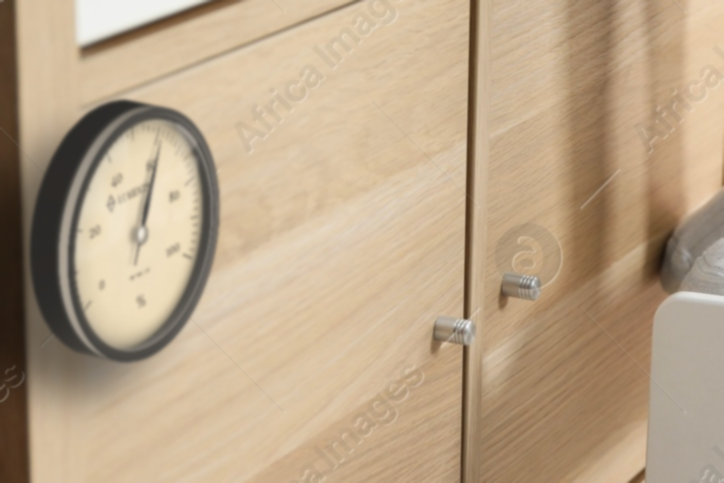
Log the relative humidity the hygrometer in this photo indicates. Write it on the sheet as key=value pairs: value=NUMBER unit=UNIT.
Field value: value=60 unit=%
